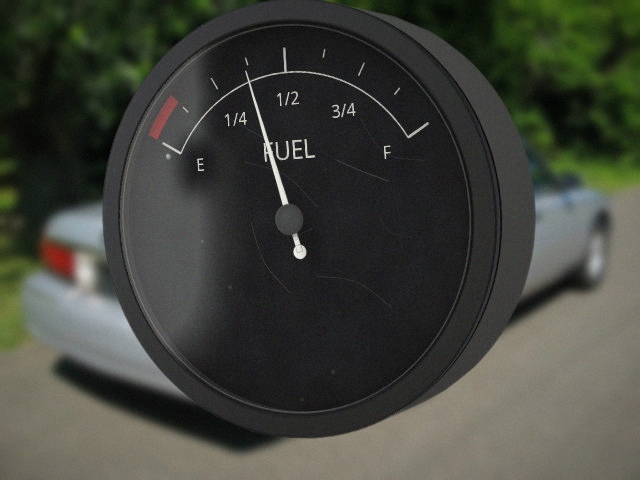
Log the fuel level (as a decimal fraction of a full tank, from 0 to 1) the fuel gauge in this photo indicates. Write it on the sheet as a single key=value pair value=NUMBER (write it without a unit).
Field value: value=0.375
